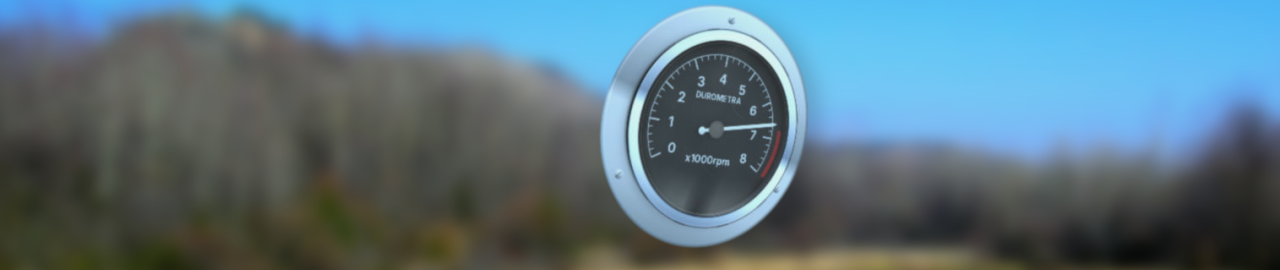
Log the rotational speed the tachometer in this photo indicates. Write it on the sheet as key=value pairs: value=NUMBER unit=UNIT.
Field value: value=6600 unit=rpm
